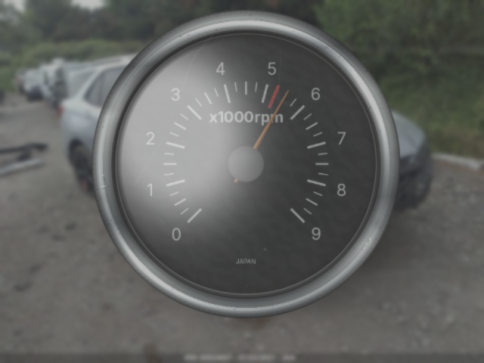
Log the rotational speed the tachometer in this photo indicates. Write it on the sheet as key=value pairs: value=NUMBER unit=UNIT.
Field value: value=5500 unit=rpm
